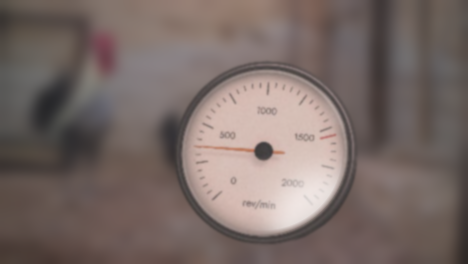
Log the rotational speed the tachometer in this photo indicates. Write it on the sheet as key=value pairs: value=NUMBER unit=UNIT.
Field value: value=350 unit=rpm
